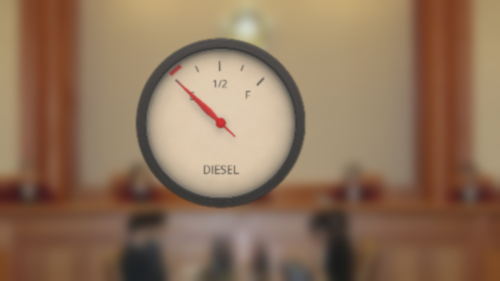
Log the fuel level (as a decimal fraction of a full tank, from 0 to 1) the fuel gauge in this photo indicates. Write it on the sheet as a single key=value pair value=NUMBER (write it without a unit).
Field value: value=0
